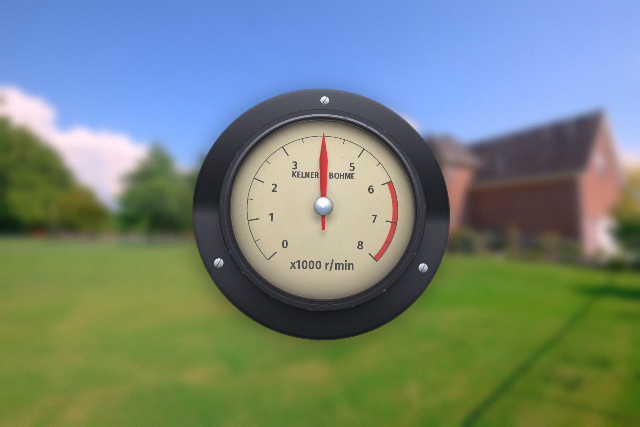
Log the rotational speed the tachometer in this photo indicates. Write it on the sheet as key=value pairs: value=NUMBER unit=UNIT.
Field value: value=4000 unit=rpm
